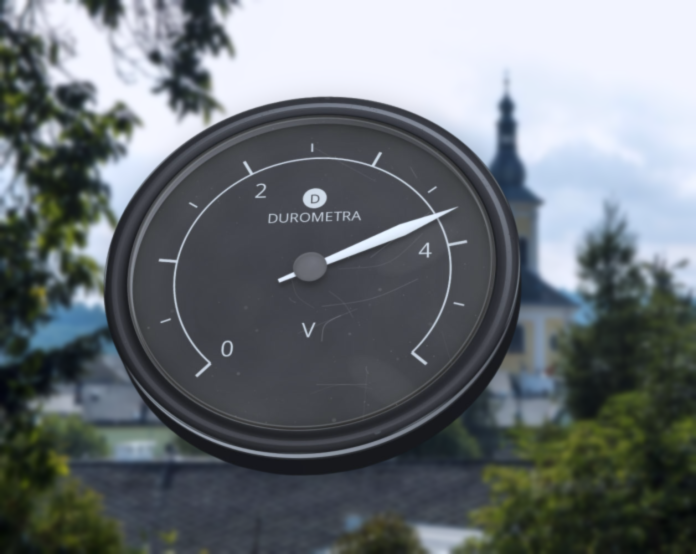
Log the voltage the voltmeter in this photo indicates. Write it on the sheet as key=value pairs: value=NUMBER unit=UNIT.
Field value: value=3.75 unit=V
